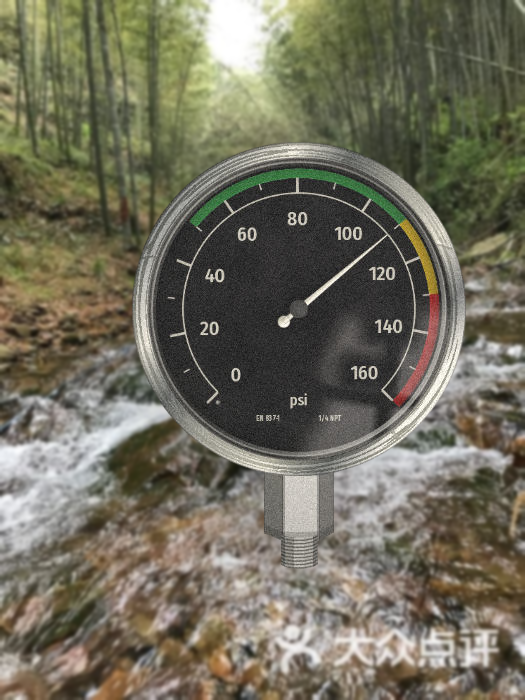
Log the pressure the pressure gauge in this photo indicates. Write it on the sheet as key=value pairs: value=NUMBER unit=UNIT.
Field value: value=110 unit=psi
